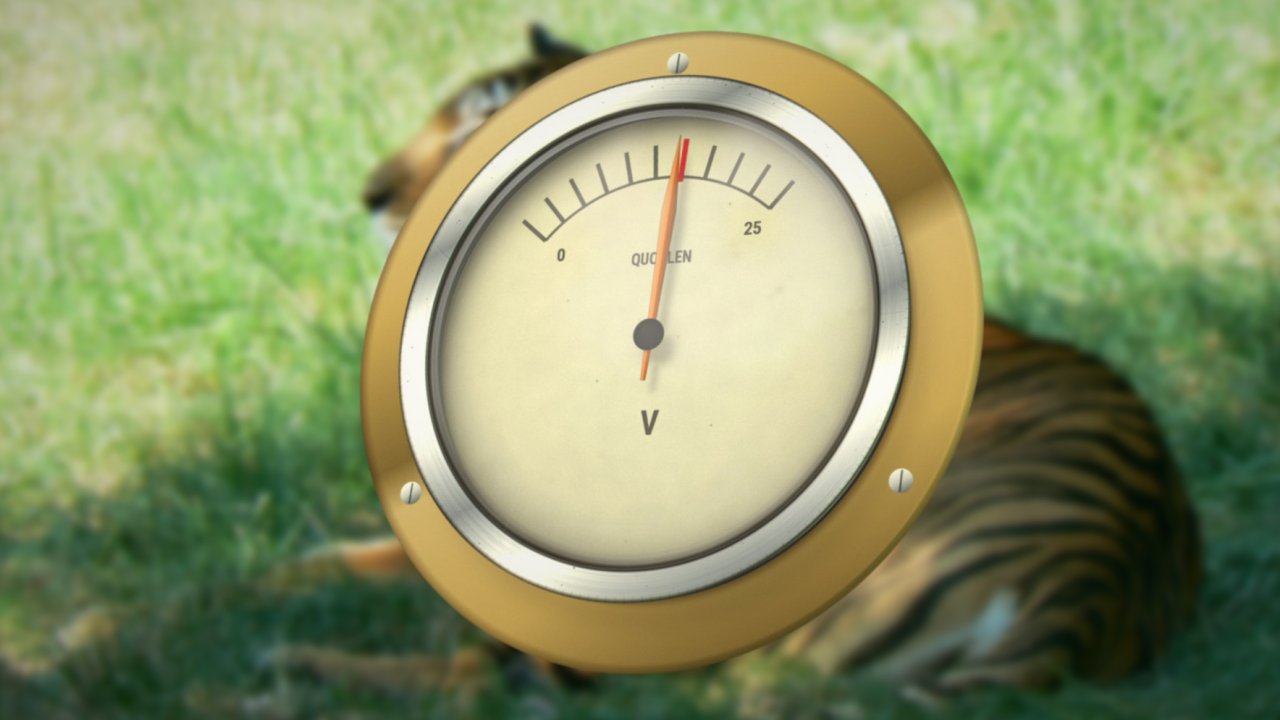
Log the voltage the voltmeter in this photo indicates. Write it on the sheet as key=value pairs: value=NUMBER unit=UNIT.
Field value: value=15 unit=V
